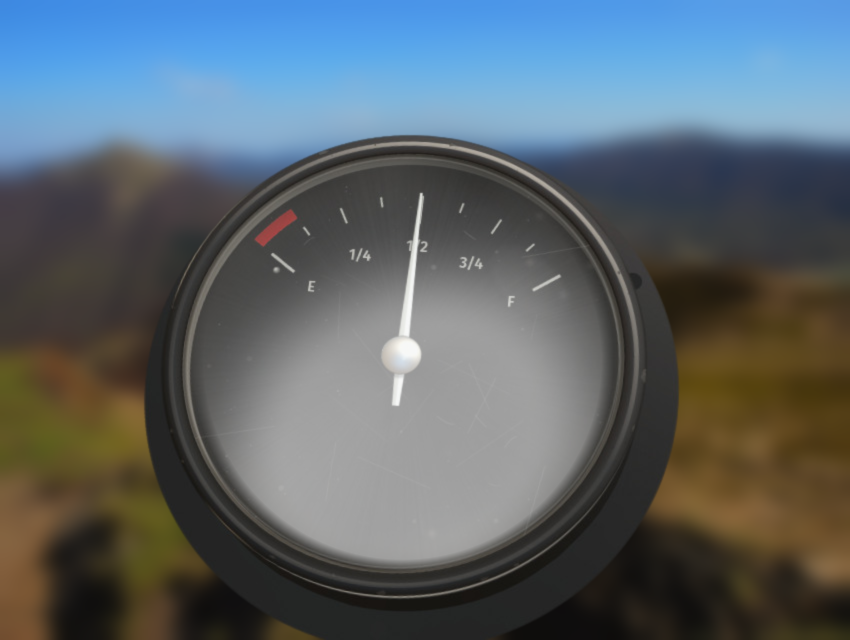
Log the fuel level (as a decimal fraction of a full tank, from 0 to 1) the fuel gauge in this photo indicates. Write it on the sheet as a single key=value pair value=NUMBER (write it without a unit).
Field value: value=0.5
